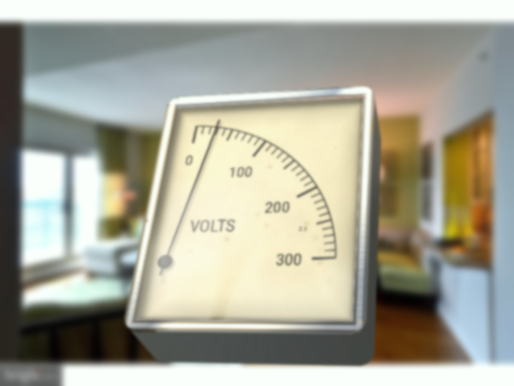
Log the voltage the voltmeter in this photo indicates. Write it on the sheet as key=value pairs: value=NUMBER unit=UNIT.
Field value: value=30 unit=V
